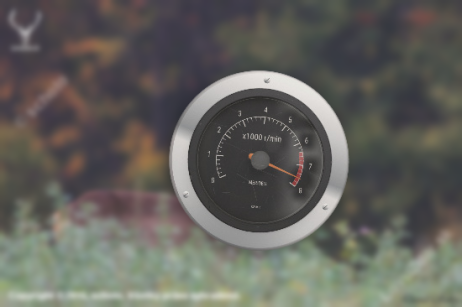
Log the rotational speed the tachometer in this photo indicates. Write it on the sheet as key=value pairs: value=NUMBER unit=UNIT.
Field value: value=7600 unit=rpm
